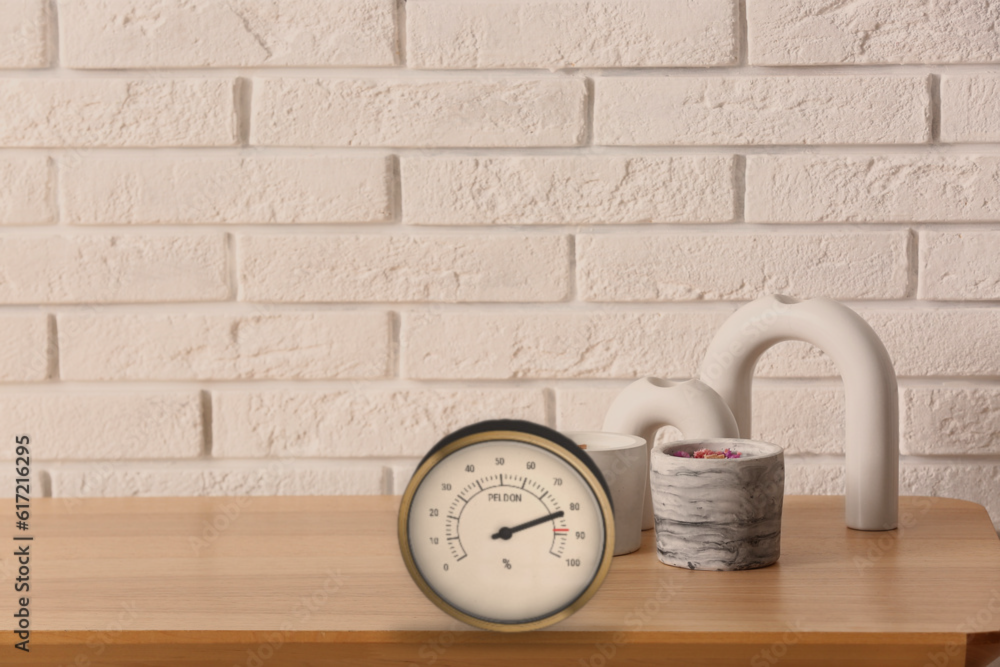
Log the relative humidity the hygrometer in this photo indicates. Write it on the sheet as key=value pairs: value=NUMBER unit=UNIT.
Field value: value=80 unit=%
